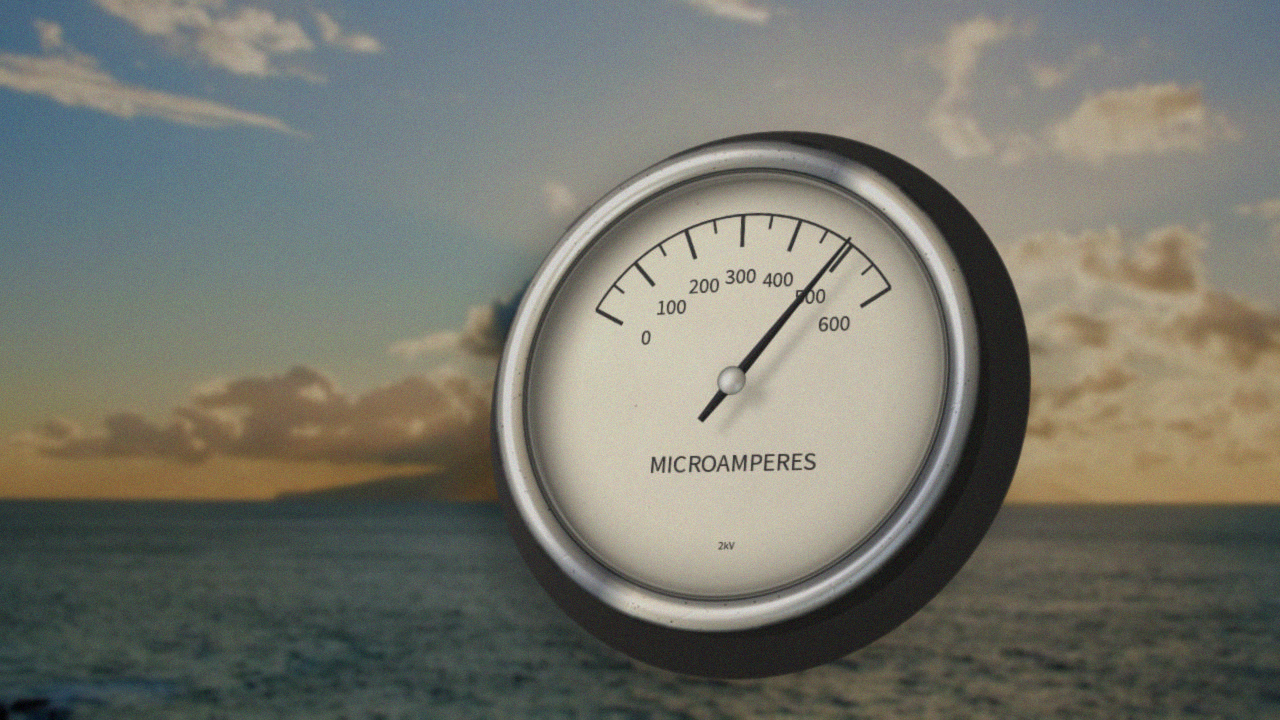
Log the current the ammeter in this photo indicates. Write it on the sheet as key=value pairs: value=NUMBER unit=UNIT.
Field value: value=500 unit=µA
